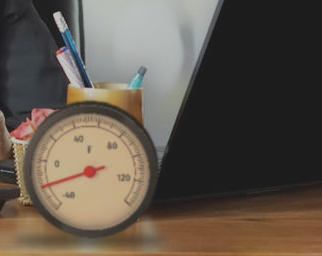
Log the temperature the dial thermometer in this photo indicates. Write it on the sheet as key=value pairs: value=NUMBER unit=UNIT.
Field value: value=-20 unit=°F
